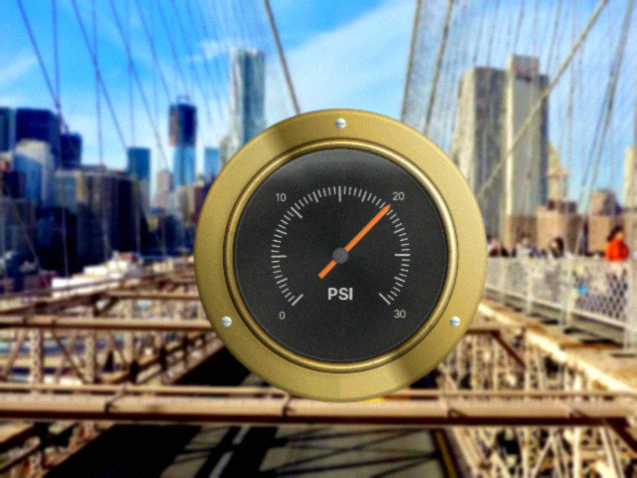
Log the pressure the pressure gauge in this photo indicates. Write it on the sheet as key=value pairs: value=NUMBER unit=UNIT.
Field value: value=20 unit=psi
